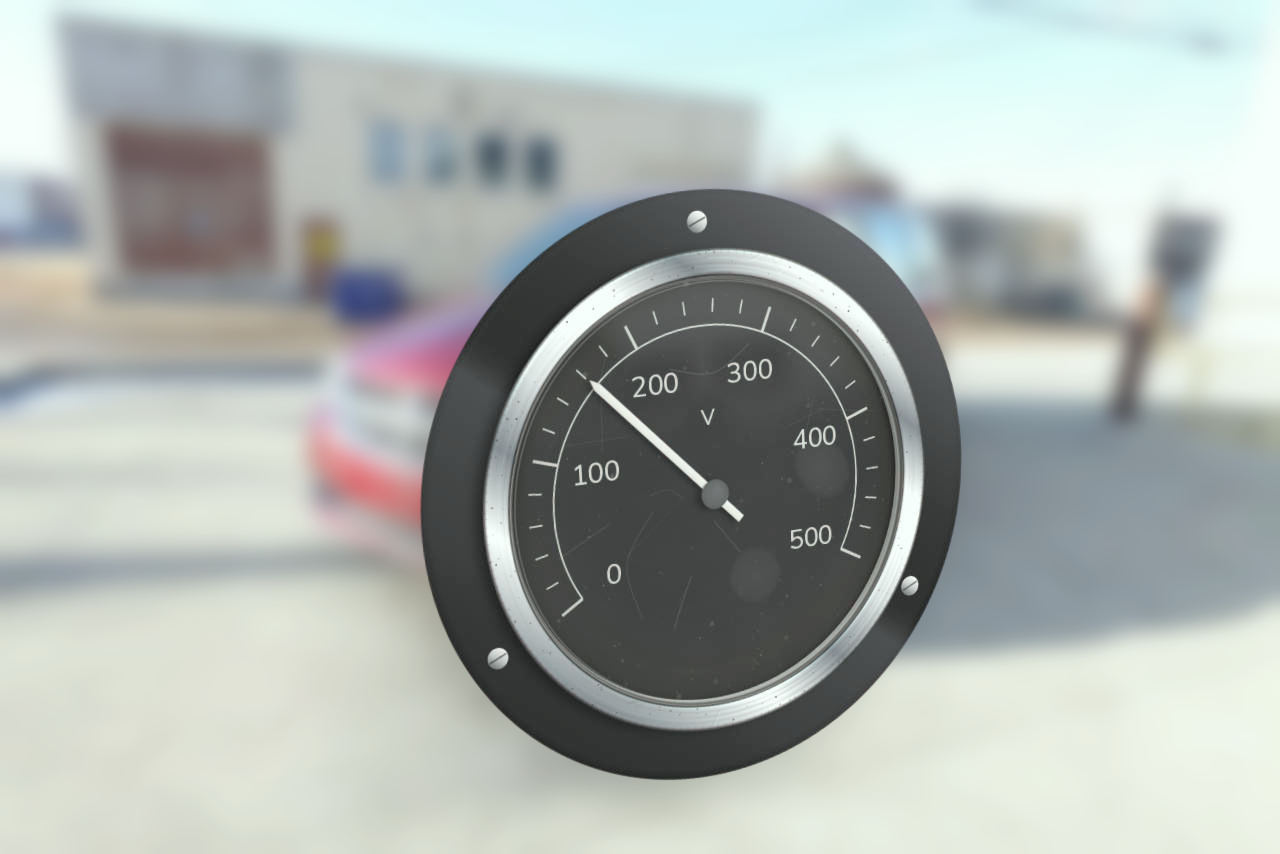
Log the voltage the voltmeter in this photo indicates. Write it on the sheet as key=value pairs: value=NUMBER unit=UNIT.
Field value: value=160 unit=V
